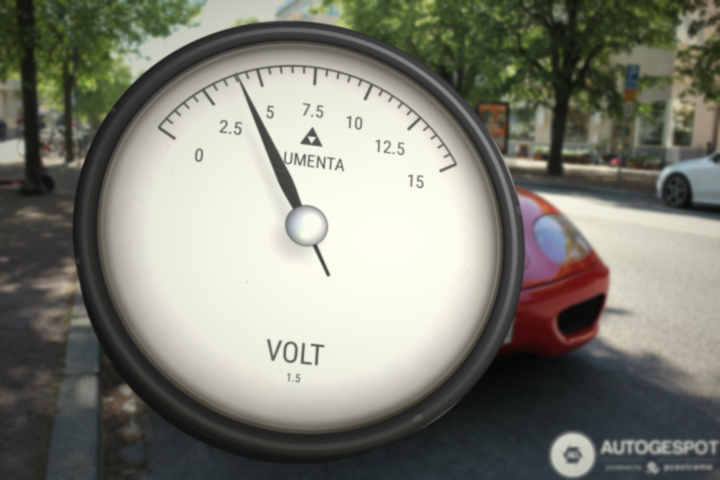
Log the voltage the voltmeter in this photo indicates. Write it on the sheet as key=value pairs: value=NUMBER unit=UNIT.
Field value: value=4 unit=V
